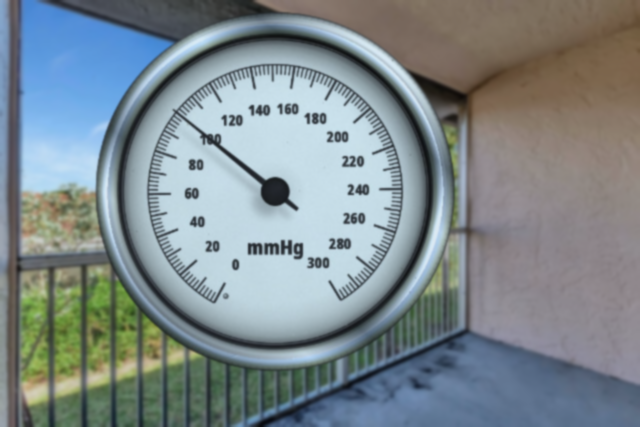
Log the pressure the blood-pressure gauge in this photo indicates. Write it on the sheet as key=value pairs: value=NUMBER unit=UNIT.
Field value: value=100 unit=mmHg
